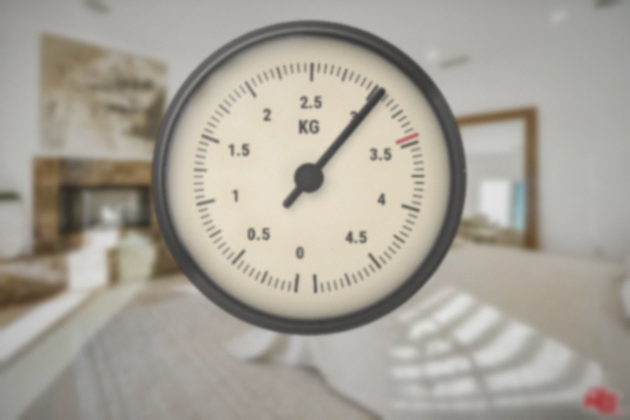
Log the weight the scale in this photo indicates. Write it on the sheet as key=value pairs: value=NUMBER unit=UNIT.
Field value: value=3.05 unit=kg
